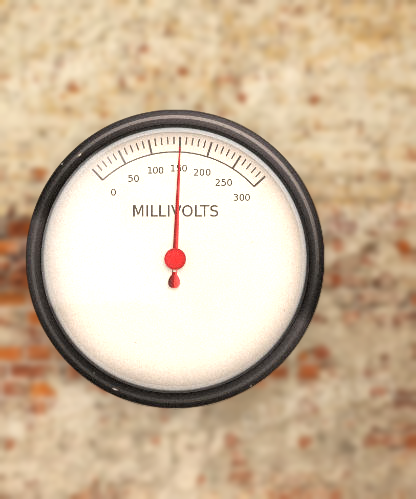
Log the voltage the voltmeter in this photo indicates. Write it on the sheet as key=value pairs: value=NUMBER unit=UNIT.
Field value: value=150 unit=mV
